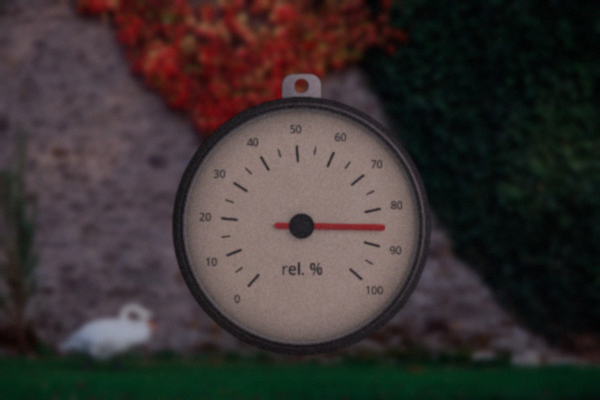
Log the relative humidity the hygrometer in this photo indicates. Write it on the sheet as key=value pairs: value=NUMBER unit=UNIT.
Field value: value=85 unit=%
